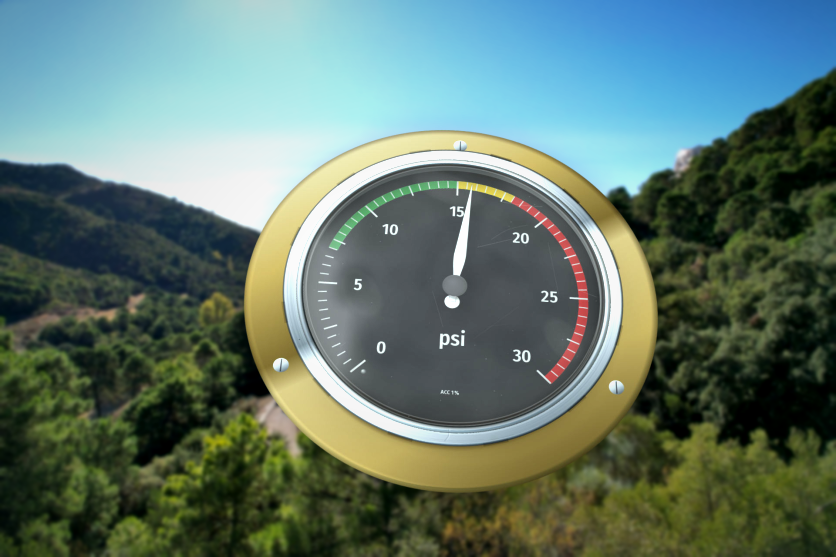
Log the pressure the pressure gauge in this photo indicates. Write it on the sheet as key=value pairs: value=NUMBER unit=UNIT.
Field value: value=15.75 unit=psi
